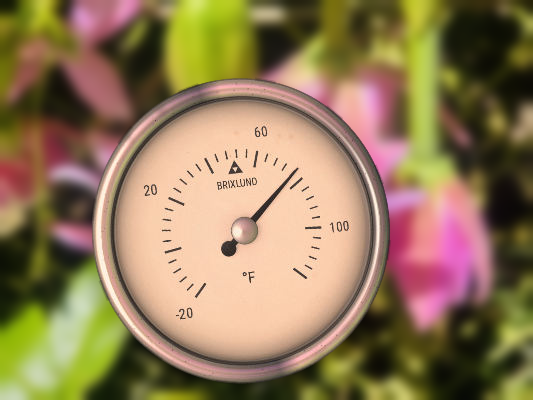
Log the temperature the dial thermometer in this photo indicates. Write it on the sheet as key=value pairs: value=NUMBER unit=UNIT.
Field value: value=76 unit=°F
